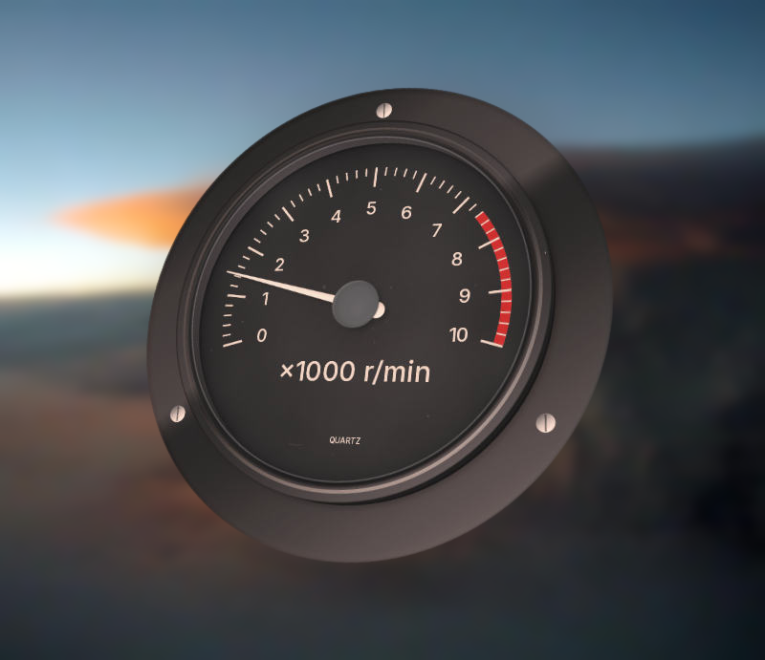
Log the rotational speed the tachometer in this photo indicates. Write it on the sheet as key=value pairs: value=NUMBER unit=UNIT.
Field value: value=1400 unit=rpm
